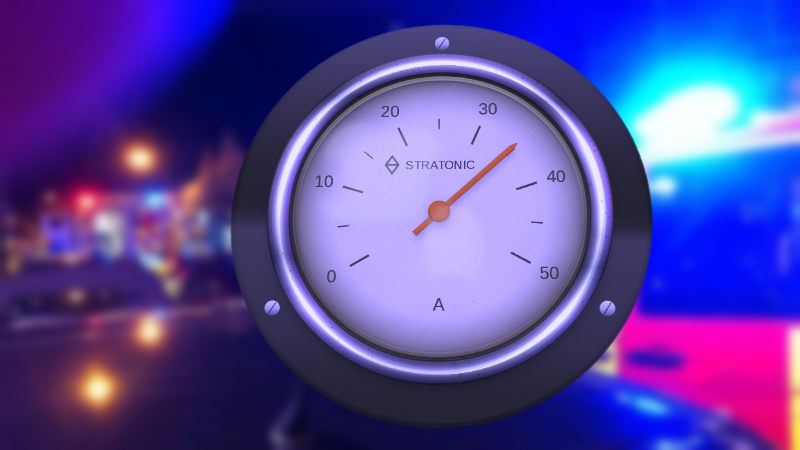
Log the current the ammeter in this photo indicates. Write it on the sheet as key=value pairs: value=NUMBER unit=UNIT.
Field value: value=35 unit=A
